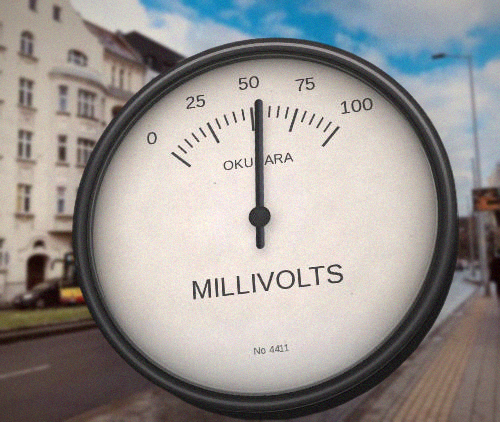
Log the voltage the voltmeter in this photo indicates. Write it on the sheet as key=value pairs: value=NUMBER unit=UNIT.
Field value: value=55 unit=mV
